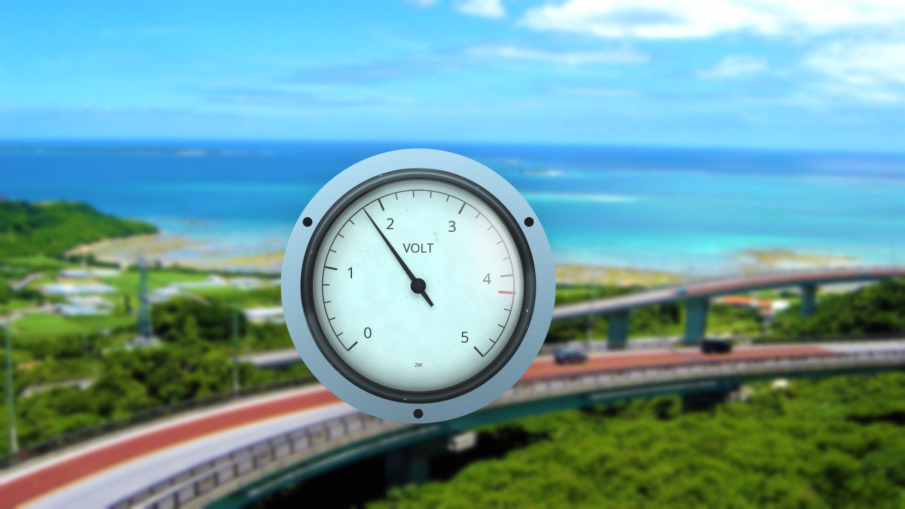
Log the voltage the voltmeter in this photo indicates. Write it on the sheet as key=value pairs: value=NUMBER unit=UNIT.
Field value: value=1.8 unit=V
